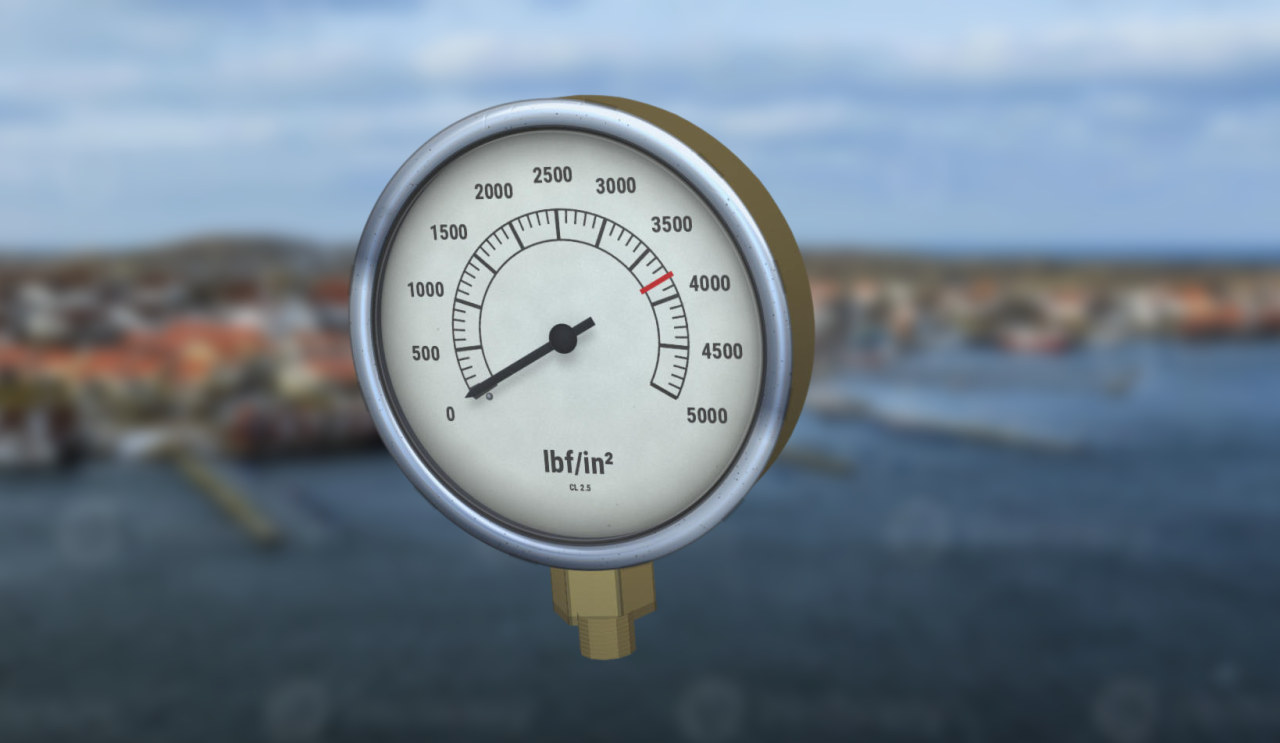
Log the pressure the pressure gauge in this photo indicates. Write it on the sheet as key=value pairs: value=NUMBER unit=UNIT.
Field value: value=50 unit=psi
